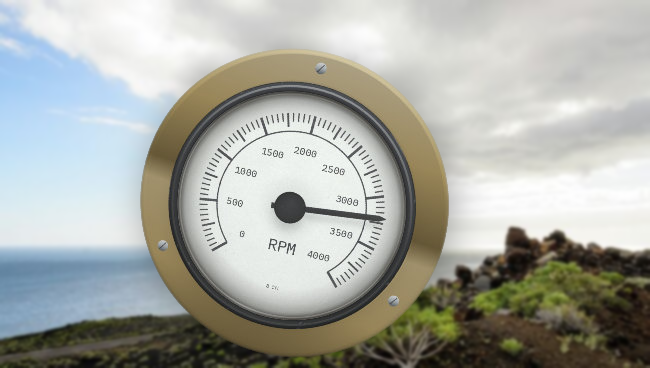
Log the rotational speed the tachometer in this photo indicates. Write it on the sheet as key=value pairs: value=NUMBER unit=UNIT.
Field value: value=3200 unit=rpm
